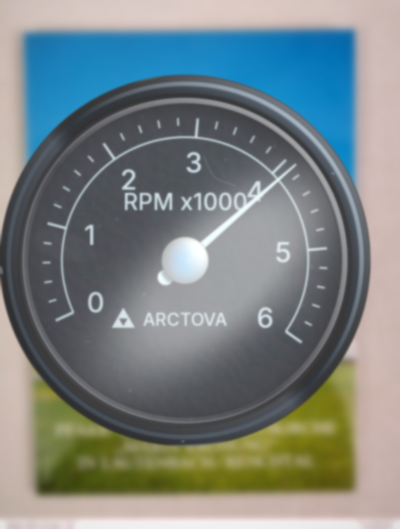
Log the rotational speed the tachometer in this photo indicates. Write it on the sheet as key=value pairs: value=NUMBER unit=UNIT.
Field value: value=4100 unit=rpm
